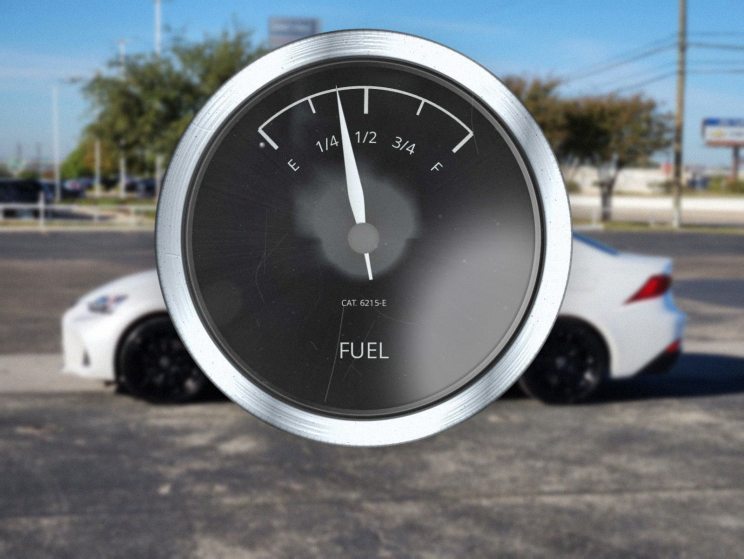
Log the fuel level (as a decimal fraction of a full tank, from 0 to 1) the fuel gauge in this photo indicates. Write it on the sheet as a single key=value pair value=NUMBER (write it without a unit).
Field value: value=0.375
